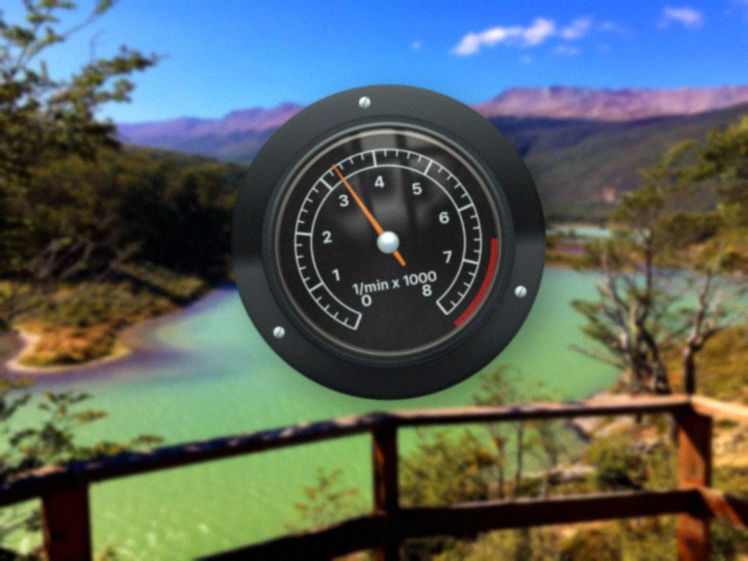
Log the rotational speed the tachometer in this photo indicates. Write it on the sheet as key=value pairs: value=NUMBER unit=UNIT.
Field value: value=3300 unit=rpm
